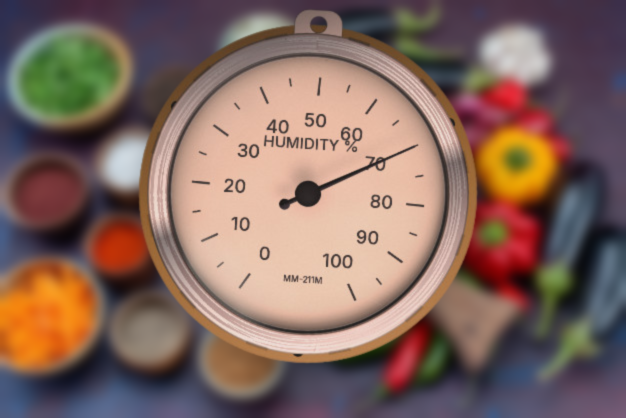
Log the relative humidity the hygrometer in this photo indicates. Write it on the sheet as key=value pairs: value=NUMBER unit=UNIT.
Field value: value=70 unit=%
